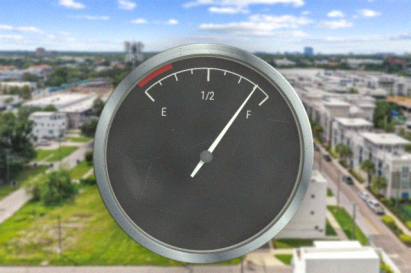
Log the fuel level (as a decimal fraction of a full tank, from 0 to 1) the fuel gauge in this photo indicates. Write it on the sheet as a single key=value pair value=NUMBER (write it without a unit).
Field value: value=0.875
